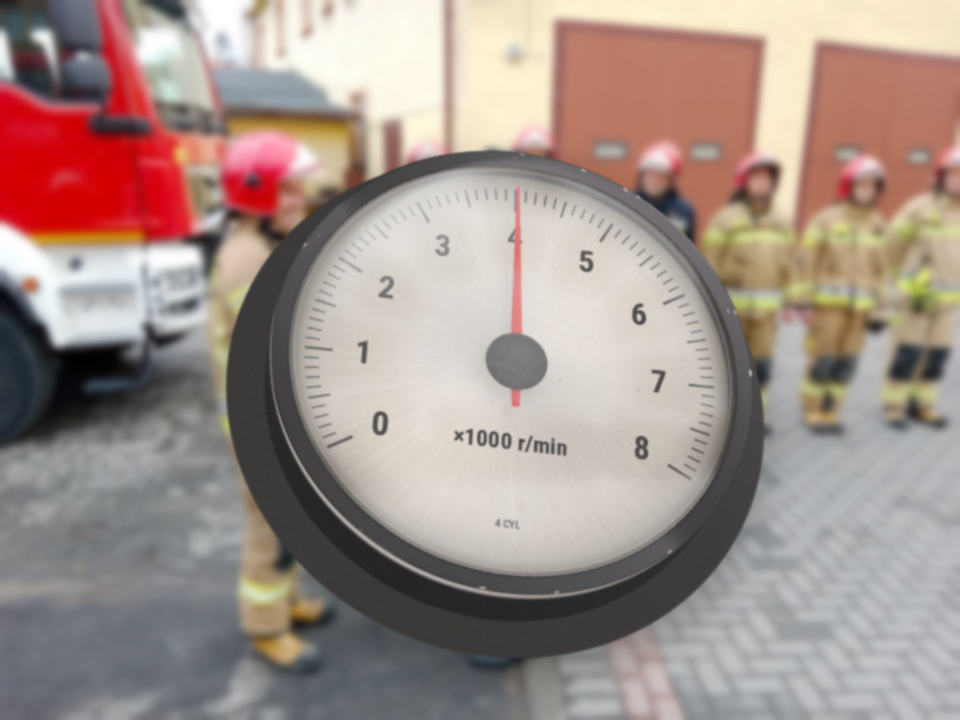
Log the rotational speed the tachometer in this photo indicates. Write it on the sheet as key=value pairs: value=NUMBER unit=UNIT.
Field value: value=4000 unit=rpm
